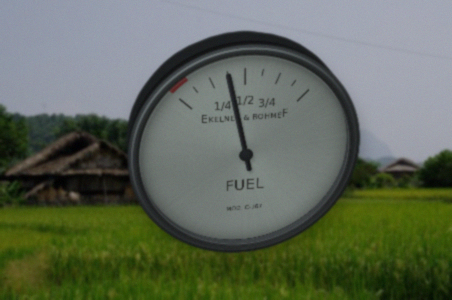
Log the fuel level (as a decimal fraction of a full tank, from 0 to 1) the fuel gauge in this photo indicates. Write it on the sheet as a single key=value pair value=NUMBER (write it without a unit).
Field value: value=0.375
